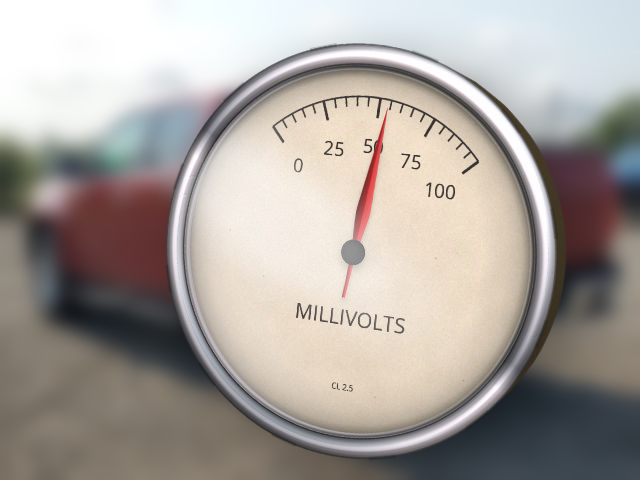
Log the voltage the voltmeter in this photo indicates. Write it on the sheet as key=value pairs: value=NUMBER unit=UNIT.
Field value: value=55 unit=mV
